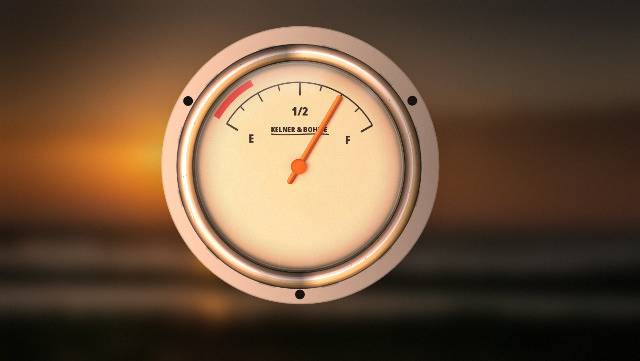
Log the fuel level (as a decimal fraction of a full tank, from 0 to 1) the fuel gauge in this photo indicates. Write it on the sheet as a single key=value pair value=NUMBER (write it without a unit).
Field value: value=0.75
